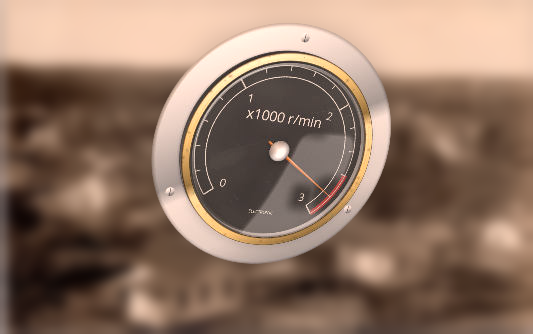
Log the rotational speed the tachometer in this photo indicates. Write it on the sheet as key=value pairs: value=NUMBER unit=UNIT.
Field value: value=2800 unit=rpm
